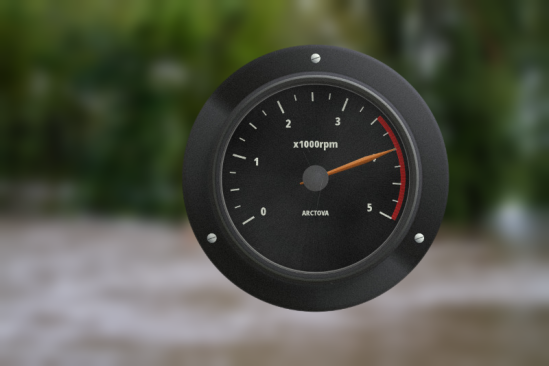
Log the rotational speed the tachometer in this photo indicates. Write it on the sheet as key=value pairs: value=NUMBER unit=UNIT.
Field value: value=4000 unit=rpm
